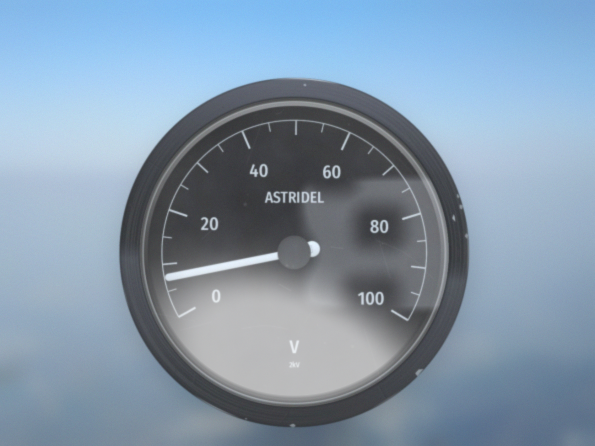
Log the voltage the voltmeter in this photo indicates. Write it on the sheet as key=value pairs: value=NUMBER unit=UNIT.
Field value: value=7.5 unit=V
